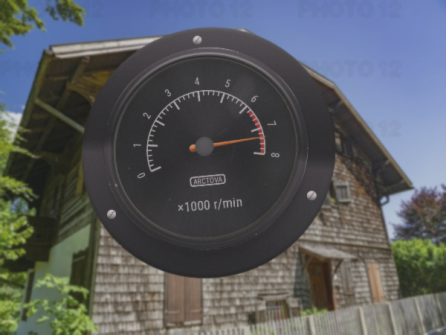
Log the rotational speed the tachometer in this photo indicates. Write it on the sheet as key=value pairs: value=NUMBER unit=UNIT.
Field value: value=7400 unit=rpm
